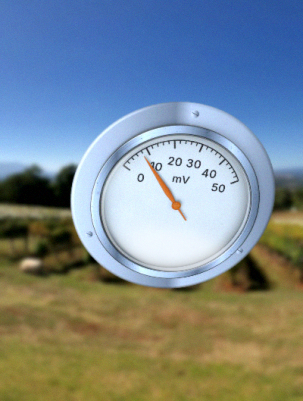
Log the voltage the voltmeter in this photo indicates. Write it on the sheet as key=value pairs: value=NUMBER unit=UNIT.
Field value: value=8 unit=mV
